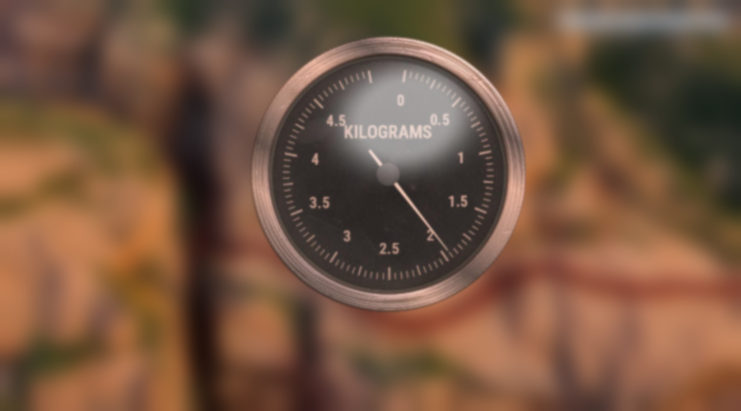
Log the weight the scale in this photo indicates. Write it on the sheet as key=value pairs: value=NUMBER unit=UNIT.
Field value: value=1.95 unit=kg
